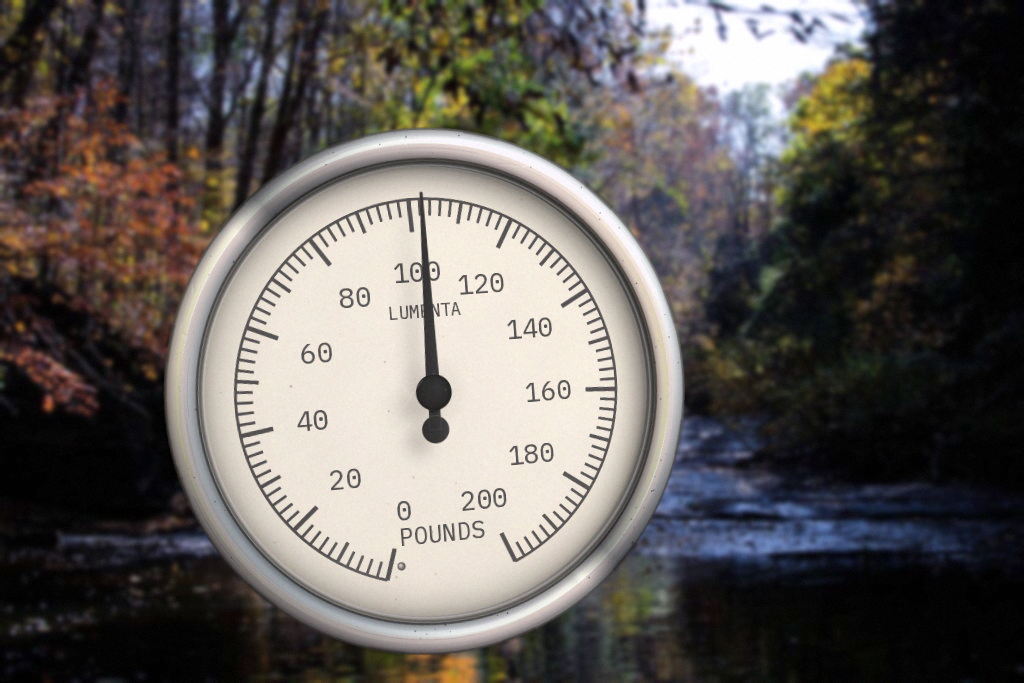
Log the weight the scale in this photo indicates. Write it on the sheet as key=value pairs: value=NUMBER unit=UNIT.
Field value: value=102 unit=lb
